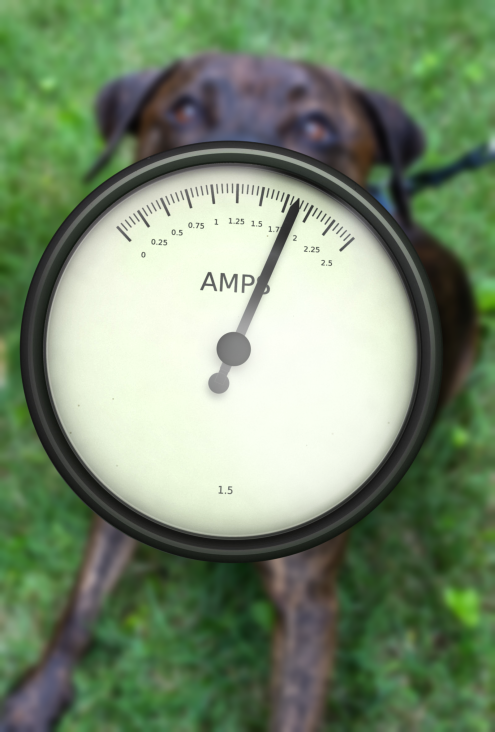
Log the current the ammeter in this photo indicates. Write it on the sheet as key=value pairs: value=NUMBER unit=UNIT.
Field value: value=1.85 unit=A
